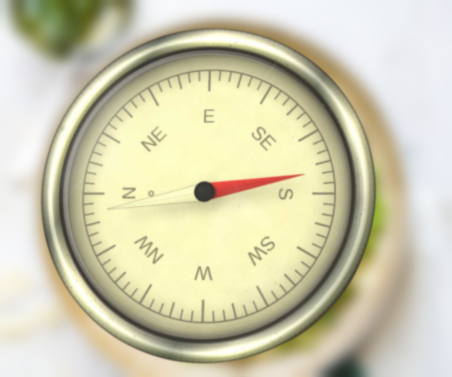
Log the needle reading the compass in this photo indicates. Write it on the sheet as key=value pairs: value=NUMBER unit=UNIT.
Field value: value=170 unit=°
